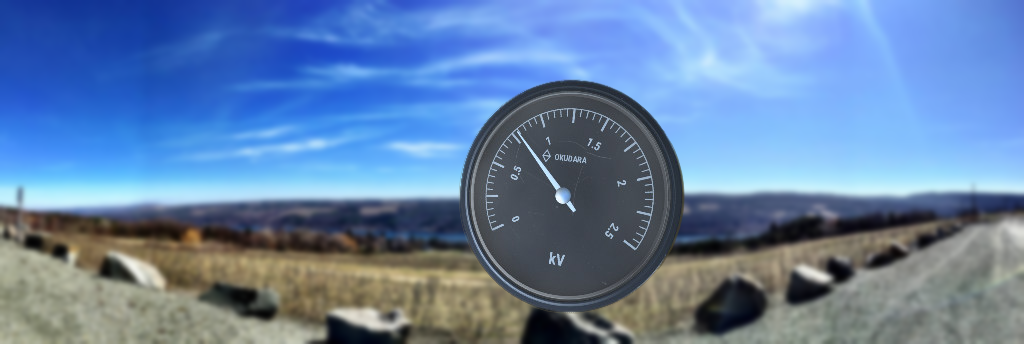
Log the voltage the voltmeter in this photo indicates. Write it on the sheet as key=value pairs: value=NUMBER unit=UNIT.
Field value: value=0.8 unit=kV
